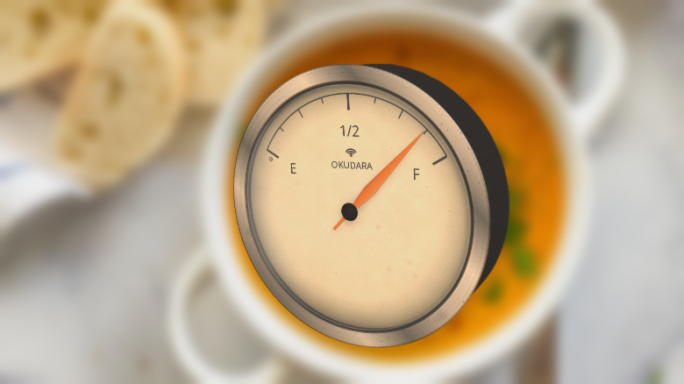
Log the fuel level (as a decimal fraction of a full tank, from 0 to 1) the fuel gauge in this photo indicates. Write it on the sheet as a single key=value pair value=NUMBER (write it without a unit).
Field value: value=0.875
